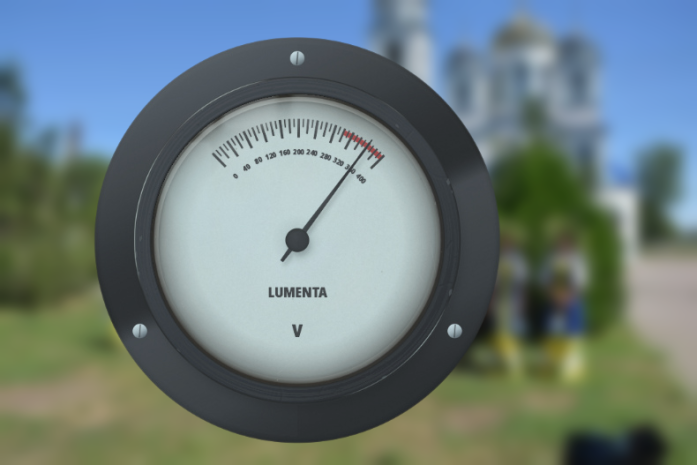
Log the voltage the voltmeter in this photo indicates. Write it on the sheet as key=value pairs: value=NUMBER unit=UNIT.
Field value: value=360 unit=V
